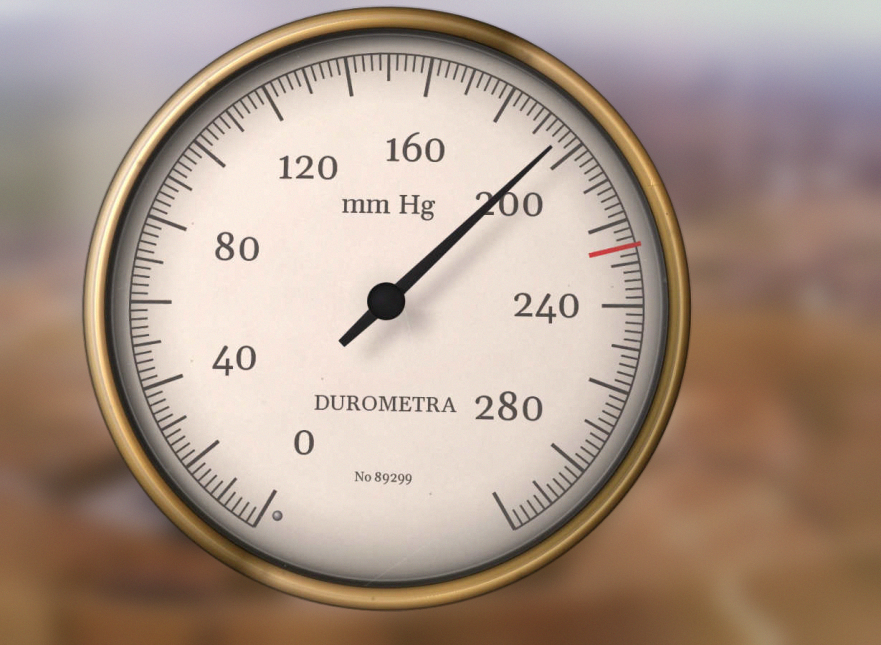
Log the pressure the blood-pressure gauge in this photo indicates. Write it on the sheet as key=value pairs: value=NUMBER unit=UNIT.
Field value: value=196 unit=mmHg
